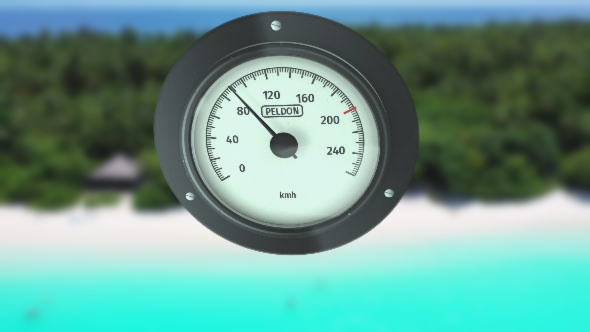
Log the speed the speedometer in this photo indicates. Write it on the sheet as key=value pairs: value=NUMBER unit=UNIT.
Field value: value=90 unit=km/h
